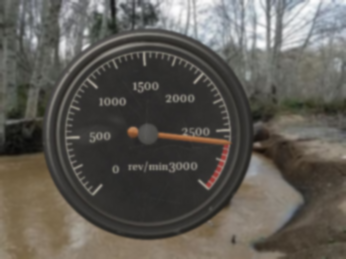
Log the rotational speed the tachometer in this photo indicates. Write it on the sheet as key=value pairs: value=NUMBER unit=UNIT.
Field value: value=2600 unit=rpm
